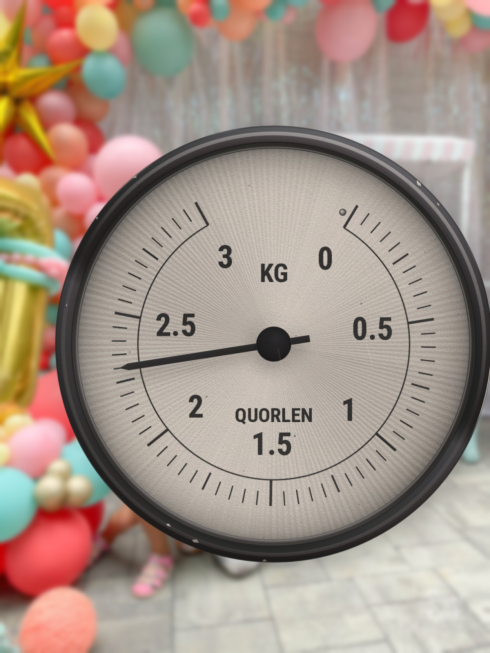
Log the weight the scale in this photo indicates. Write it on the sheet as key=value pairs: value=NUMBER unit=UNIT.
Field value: value=2.3 unit=kg
